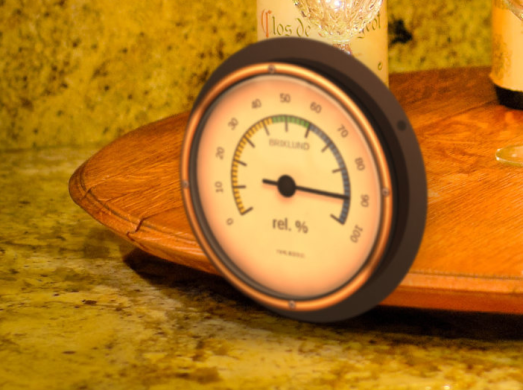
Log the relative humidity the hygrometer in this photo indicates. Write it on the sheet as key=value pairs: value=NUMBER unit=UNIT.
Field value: value=90 unit=%
